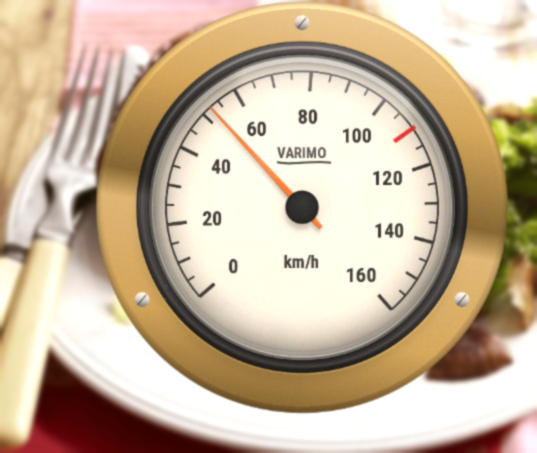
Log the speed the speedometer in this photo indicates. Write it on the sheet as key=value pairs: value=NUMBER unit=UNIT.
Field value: value=52.5 unit=km/h
